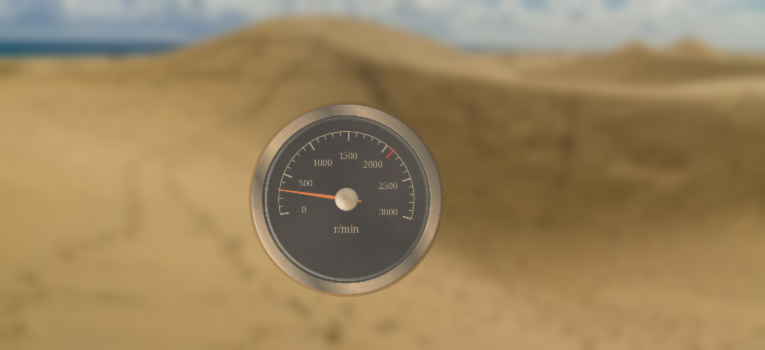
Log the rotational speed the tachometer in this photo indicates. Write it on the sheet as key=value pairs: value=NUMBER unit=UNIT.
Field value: value=300 unit=rpm
